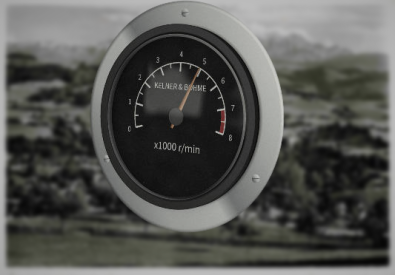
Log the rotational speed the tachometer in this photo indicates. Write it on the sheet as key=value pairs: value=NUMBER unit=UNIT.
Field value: value=5000 unit=rpm
